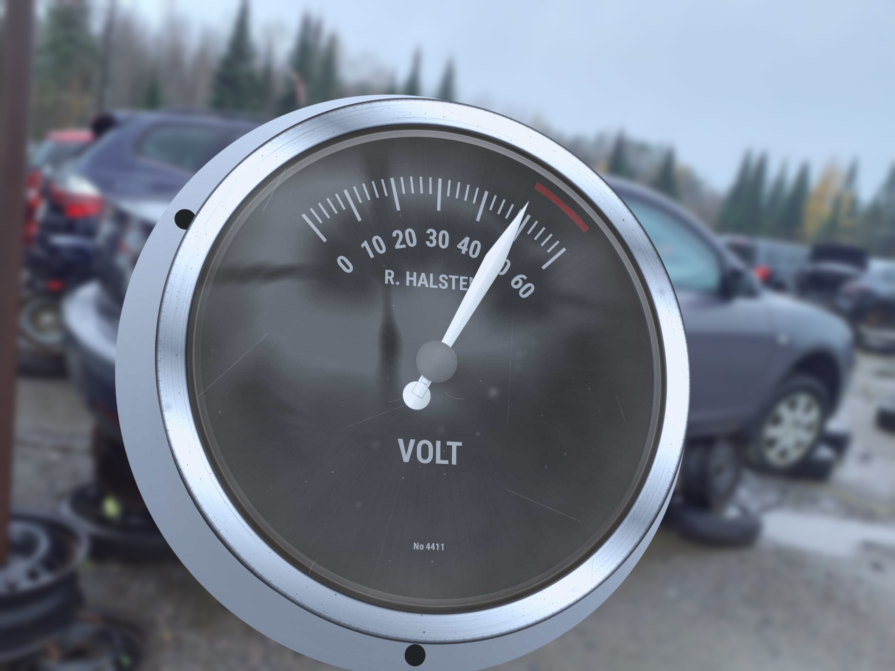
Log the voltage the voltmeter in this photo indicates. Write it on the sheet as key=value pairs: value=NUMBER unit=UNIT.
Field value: value=48 unit=V
